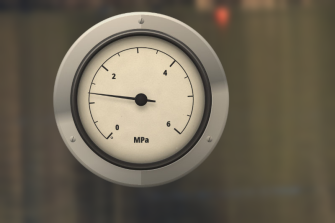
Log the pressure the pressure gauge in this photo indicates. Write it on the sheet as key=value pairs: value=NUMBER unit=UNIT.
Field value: value=1.25 unit=MPa
